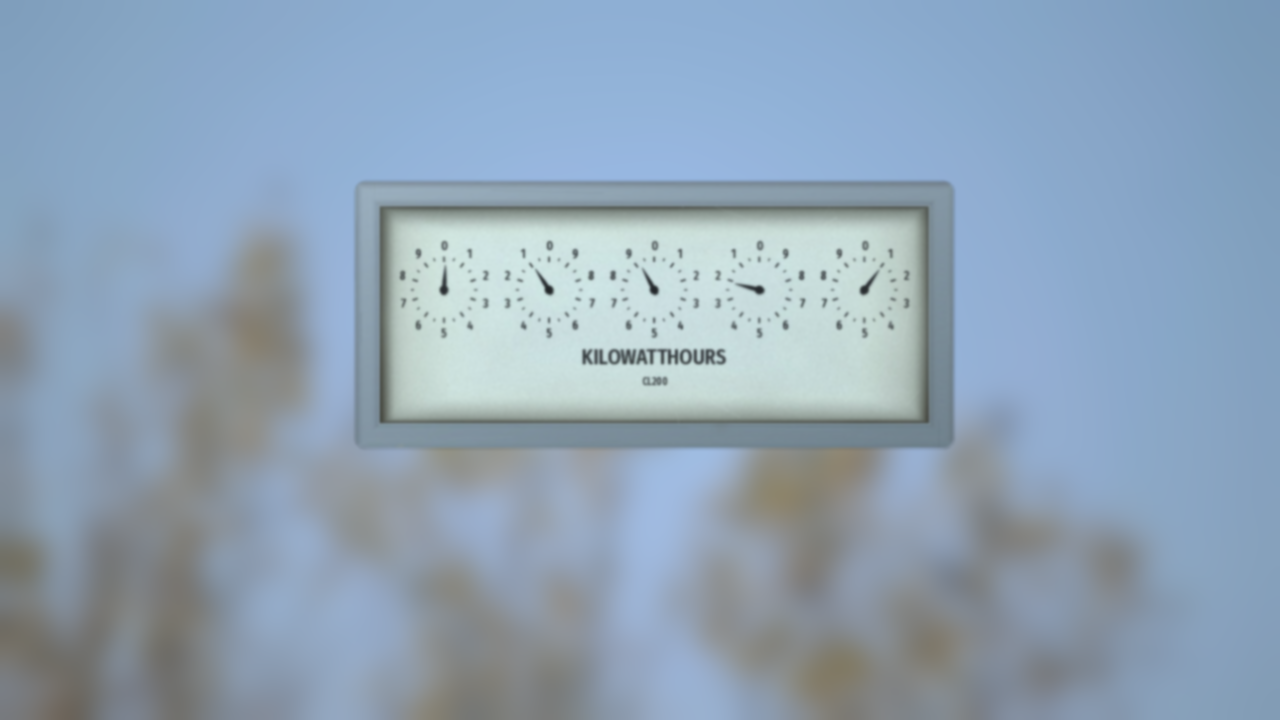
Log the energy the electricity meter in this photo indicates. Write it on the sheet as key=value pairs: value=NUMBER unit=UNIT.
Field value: value=921 unit=kWh
